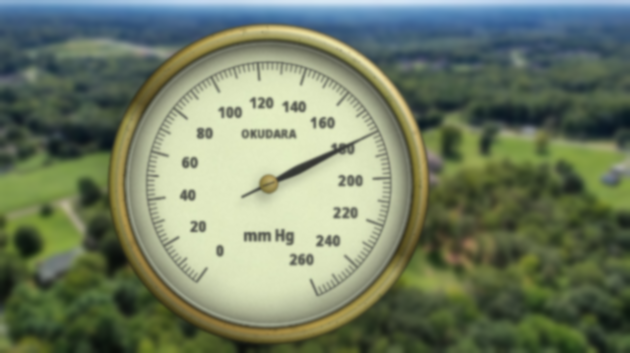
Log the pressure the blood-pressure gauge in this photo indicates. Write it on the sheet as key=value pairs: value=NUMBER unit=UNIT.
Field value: value=180 unit=mmHg
